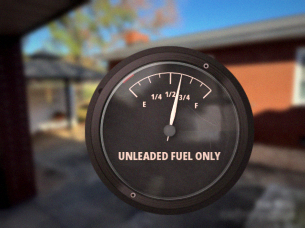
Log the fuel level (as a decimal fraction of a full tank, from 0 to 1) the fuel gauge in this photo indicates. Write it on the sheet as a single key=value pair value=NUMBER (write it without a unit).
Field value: value=0.625
